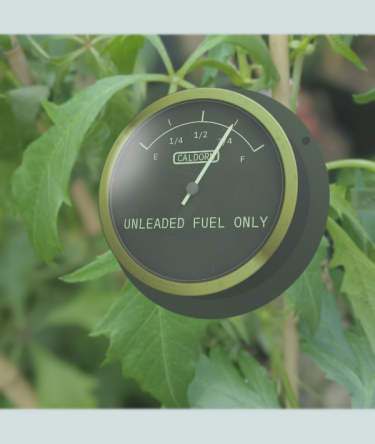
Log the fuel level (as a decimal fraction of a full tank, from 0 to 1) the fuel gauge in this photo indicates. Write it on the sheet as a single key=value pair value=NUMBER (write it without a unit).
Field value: value=0.75
